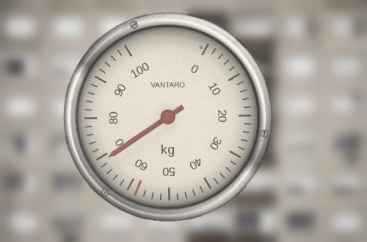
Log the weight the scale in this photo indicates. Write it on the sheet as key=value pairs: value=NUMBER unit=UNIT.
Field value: value=69 unit=kg
